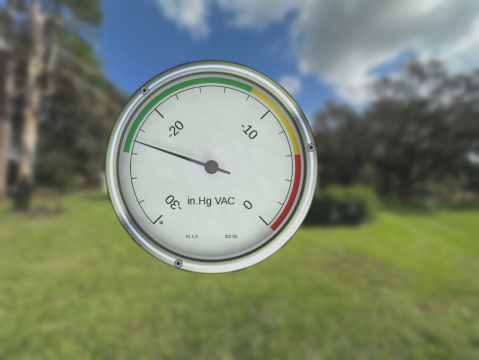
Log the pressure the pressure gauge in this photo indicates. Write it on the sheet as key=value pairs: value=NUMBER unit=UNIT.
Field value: value=-23 unit=inHg
